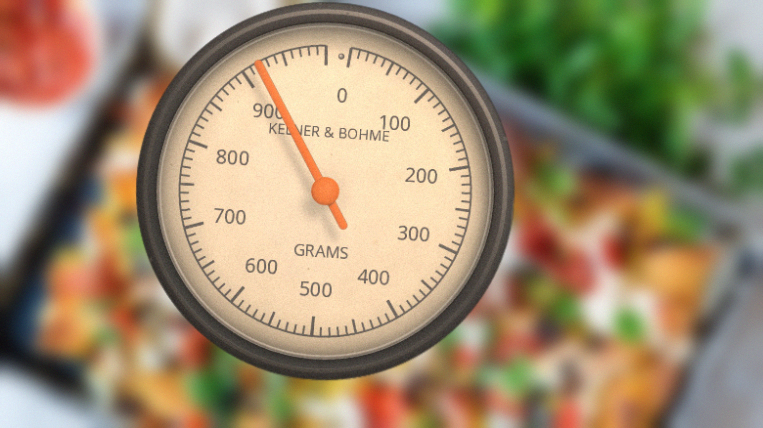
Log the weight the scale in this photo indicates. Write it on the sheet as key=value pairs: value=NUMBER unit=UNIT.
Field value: value=920 unit=g
